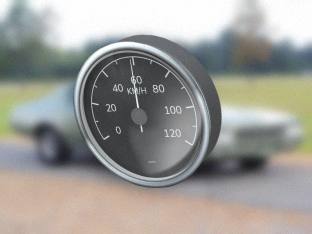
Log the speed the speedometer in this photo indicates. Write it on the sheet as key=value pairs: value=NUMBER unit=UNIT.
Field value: value=60 unit=km/h
